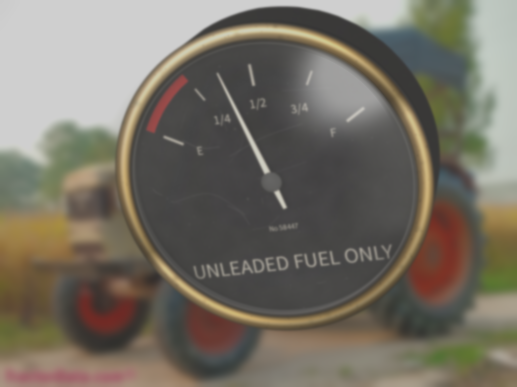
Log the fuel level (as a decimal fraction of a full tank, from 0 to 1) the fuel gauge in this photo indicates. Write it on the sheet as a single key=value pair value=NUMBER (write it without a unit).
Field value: value=0.375
